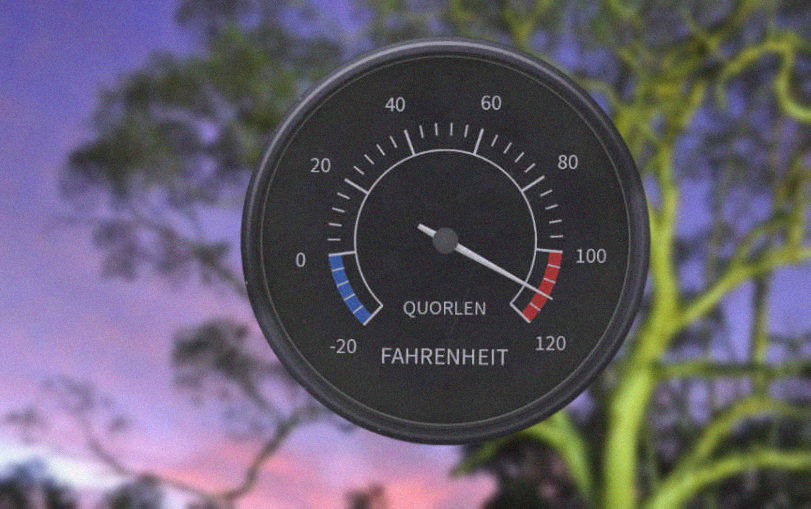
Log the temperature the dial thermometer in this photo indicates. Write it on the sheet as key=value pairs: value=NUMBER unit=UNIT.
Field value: value=112 unit=°F
